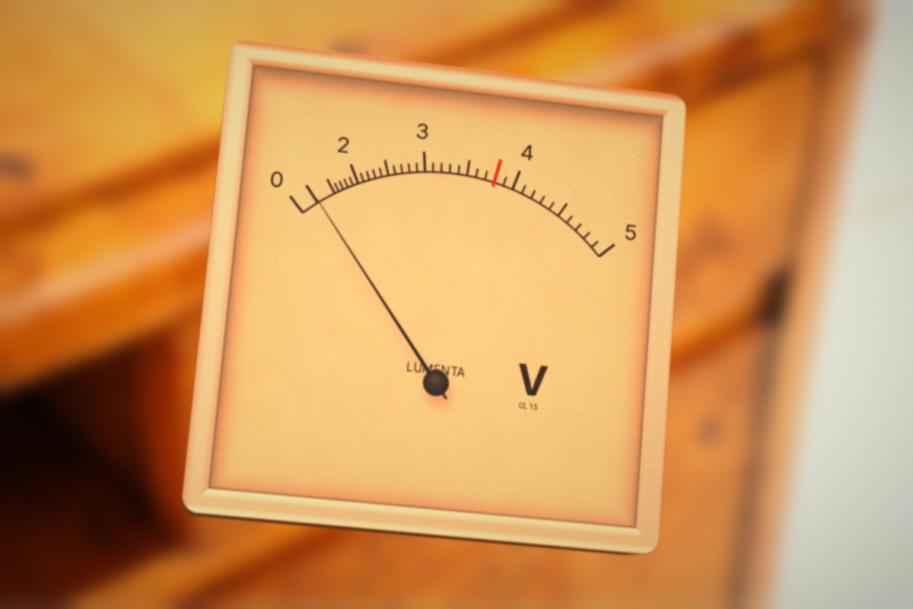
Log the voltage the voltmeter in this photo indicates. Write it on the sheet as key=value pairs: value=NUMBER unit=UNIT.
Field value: value=1 unit=V
